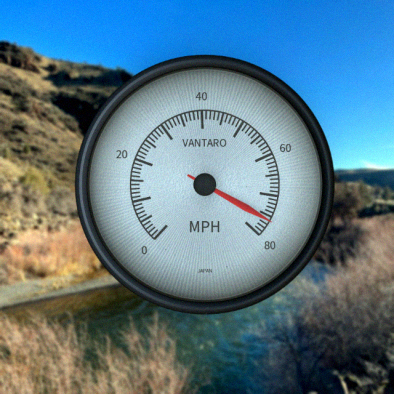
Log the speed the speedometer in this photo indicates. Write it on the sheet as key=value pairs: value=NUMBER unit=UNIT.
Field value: value=76 unit=mph
